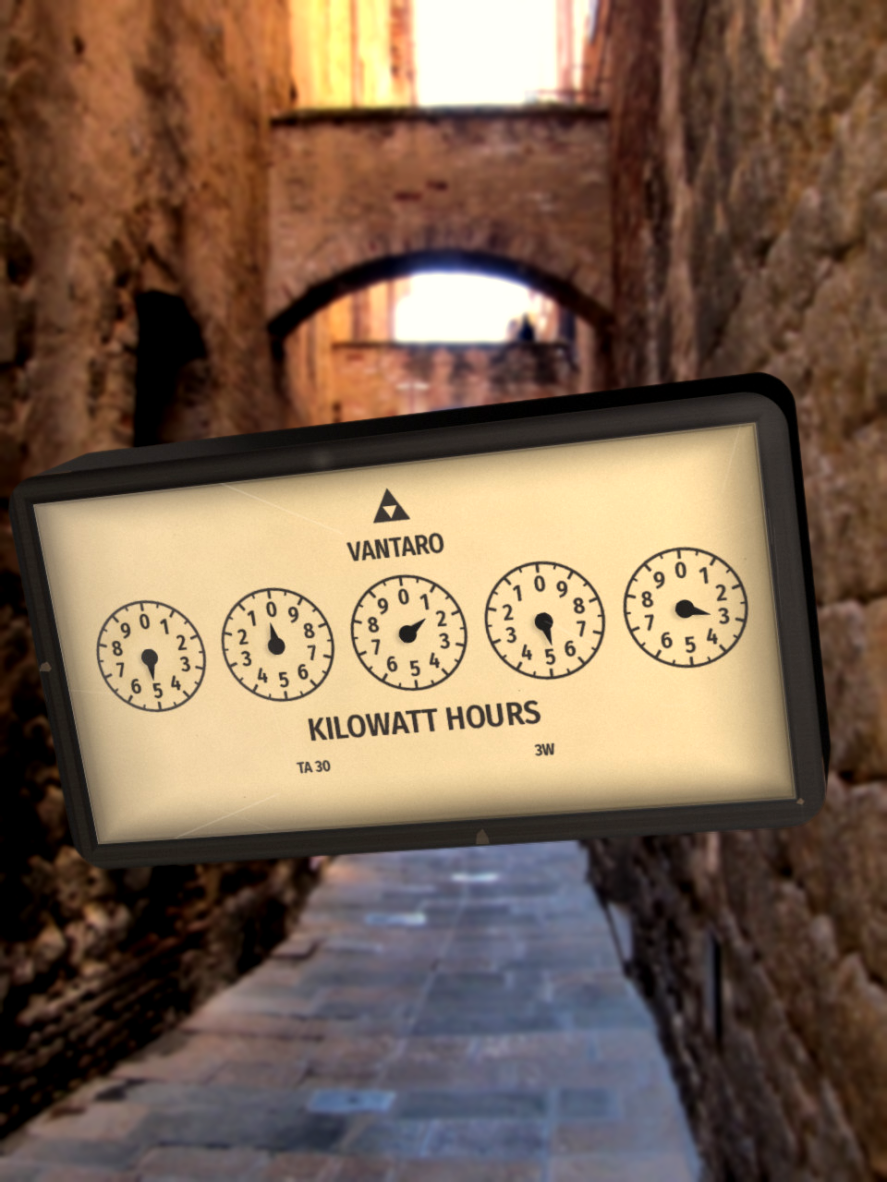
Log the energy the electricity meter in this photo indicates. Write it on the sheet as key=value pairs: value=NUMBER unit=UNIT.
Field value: value=50153 unit=kWh
